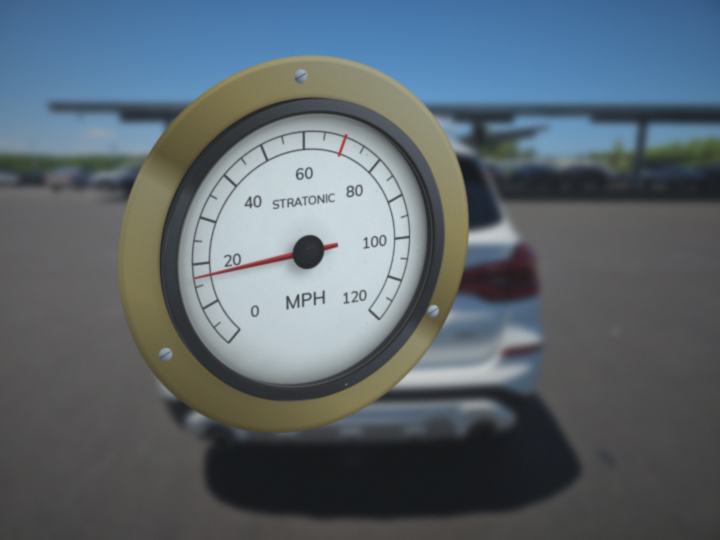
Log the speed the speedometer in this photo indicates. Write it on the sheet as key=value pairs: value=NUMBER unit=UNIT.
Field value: value=17.5 unit=mph
